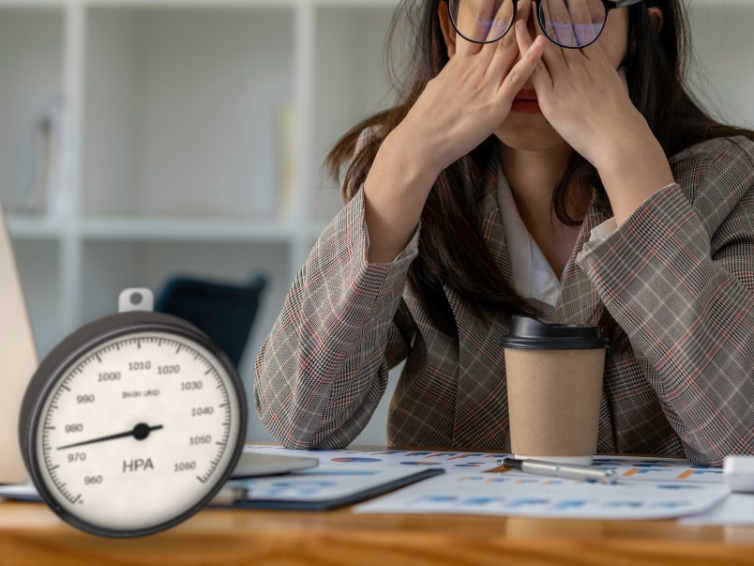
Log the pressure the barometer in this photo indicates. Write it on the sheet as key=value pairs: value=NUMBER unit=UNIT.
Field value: value=975 unit=hPa
